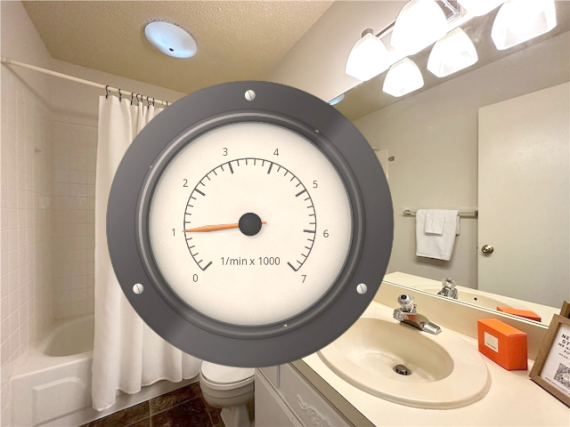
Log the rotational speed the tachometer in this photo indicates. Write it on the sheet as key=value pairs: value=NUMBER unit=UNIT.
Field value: value=1000 unit=rpm
